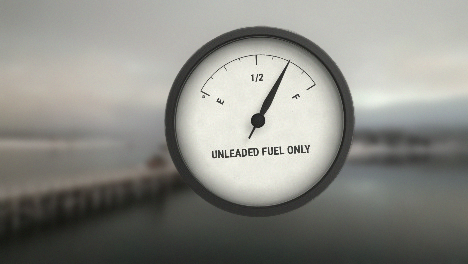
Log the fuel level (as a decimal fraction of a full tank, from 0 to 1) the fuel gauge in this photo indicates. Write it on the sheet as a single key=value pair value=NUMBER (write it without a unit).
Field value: value=0.75
